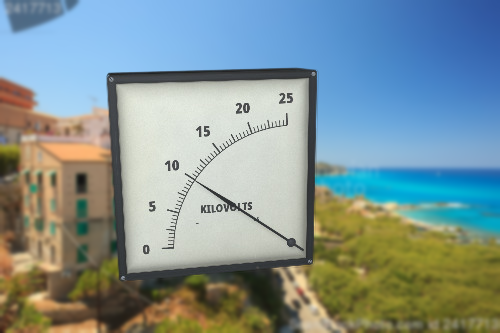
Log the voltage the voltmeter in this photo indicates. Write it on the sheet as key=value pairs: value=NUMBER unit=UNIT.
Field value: value=10 unit=kV
